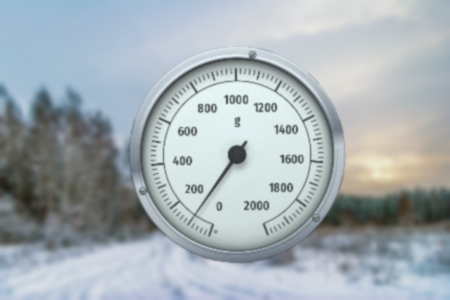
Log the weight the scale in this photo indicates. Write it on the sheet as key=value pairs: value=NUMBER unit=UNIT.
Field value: value=100 unit=g
